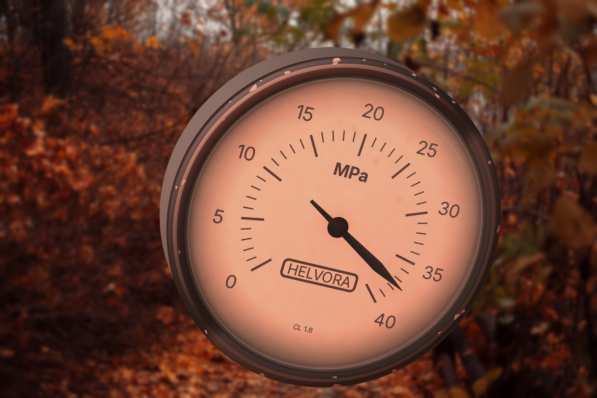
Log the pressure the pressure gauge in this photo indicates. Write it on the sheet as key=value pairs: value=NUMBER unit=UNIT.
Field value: value=37.5 unit=MPa
